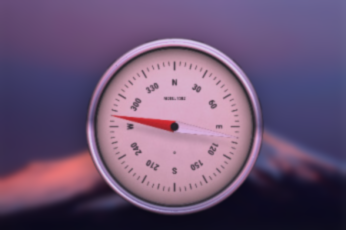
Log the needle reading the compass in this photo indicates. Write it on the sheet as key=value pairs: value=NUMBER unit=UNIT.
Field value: value=280 unit=°
